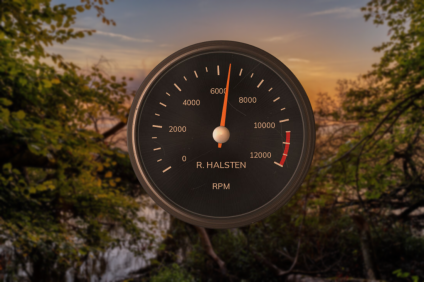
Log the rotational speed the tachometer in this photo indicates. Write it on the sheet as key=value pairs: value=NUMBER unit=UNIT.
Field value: value=6500 unit=rpm
